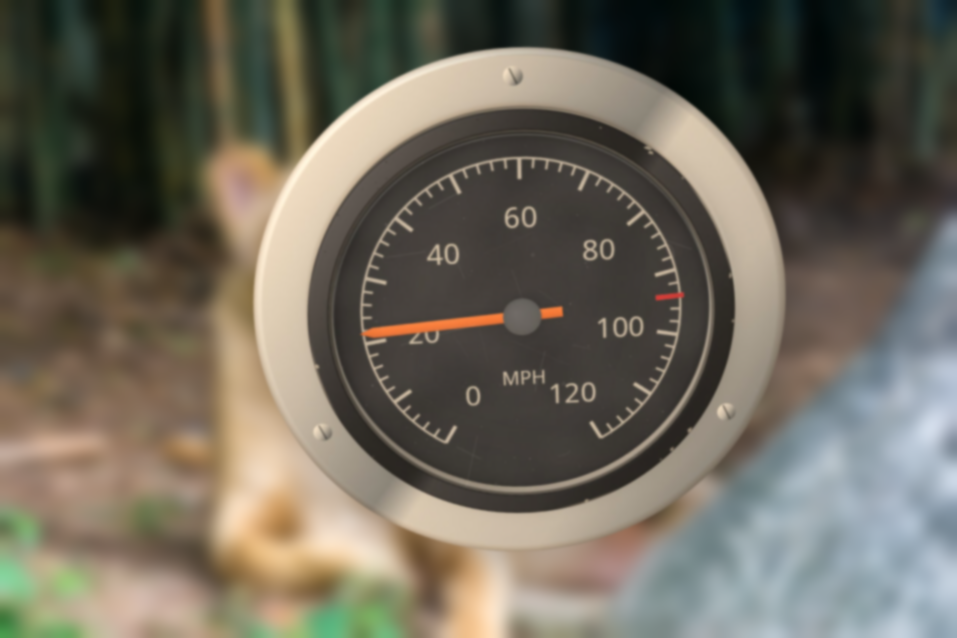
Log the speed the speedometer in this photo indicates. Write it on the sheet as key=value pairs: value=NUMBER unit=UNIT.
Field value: value=22 unit=mph
